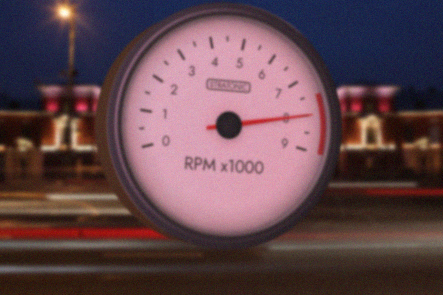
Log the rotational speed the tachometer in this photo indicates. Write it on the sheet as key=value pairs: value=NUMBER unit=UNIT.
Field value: value=8000 unit=rpm
